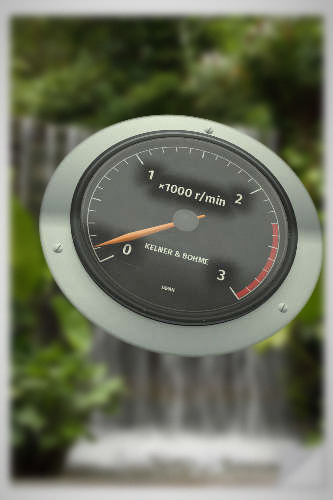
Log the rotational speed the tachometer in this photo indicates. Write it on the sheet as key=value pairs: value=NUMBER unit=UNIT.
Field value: value=100 unit=rpm
